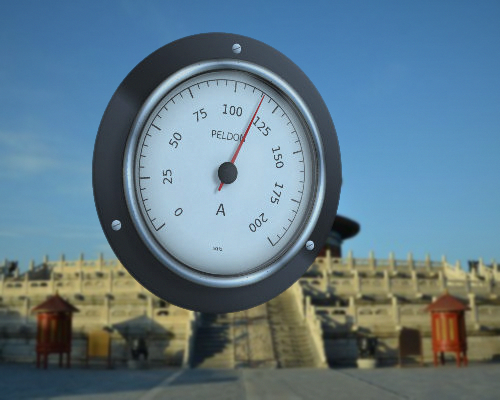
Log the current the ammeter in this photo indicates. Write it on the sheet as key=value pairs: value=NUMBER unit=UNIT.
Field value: value=115 unit=A
